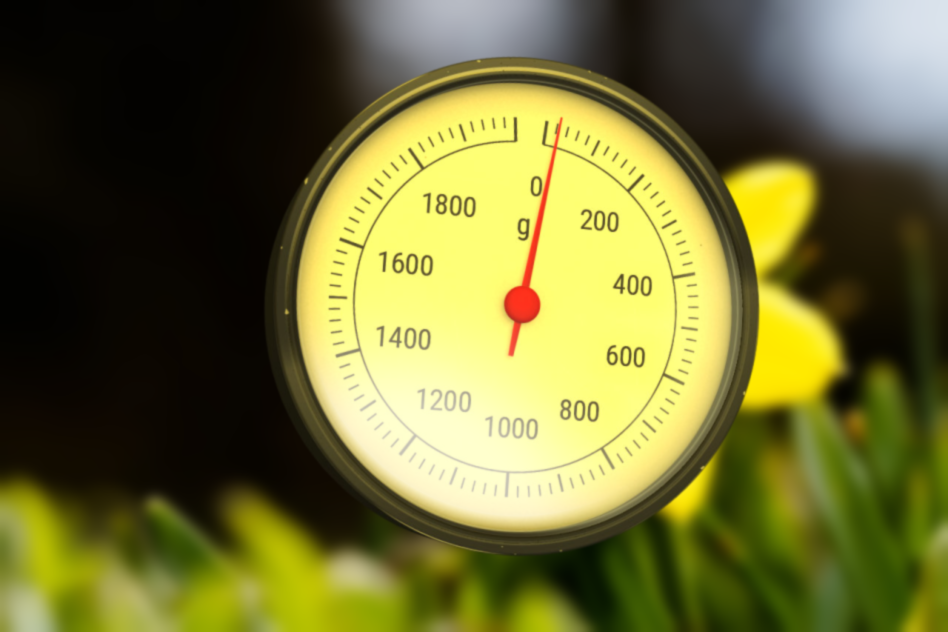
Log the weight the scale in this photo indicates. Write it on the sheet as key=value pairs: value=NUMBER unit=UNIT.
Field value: value=20 unit=g
